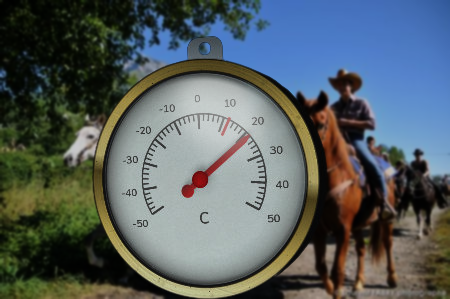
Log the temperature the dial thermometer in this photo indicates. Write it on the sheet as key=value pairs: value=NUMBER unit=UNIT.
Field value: value=22 unit=°C
